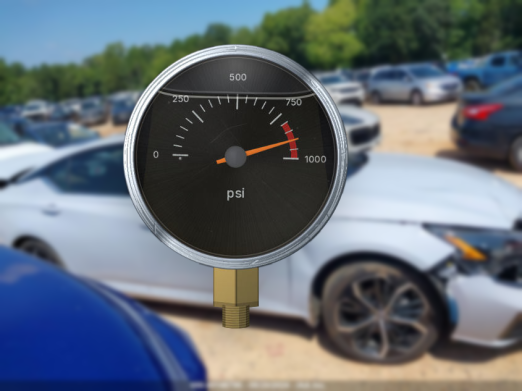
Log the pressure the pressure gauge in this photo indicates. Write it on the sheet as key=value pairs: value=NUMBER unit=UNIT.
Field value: value=900 unit=psi
